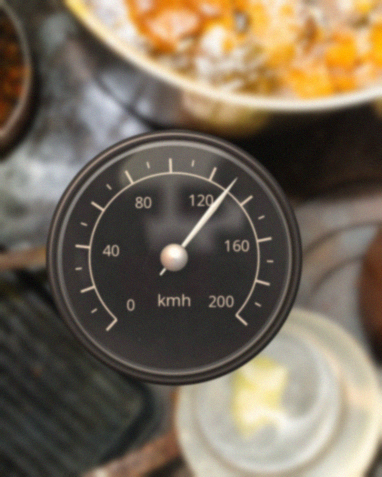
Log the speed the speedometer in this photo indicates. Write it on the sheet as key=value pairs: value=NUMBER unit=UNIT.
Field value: value=130 unit=km/h
